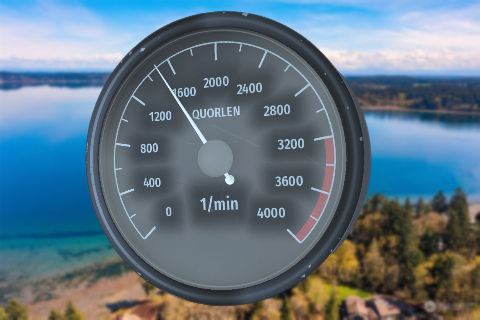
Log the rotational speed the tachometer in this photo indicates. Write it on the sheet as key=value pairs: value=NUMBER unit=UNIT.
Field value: value=1500 unit=rpm
